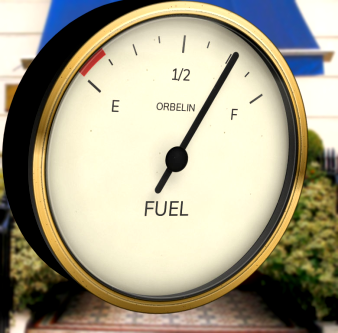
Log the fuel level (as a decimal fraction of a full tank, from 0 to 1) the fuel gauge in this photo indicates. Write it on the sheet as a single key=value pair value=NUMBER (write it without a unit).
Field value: value=0.75
